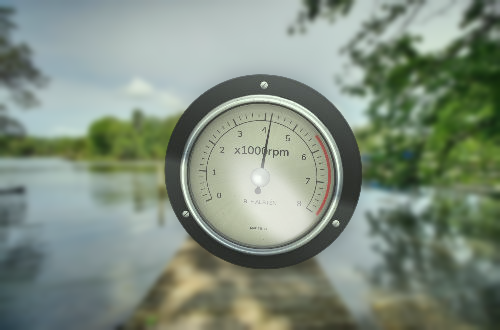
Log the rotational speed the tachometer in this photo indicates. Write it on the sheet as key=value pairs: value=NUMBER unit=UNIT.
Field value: value=4200 unit=rpm
